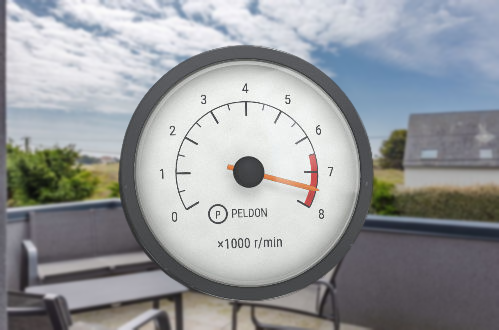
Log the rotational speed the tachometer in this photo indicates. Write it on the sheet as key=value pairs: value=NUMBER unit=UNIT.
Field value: value=7500 unit=rpm
